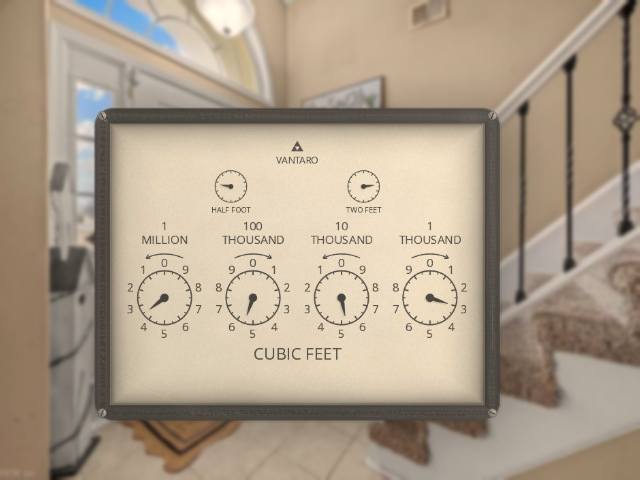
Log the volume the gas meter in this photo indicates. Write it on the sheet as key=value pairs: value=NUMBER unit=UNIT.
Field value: value=355300 unit=ft³
